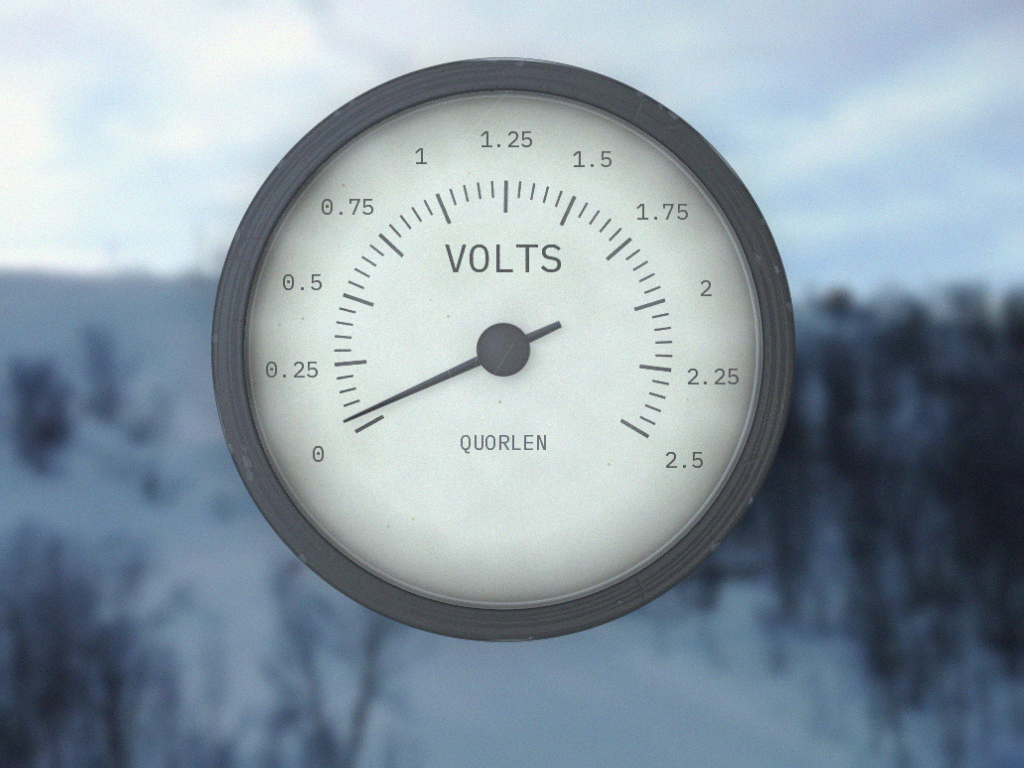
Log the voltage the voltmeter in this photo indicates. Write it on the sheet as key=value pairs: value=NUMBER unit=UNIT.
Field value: value=0.05 unit=V
